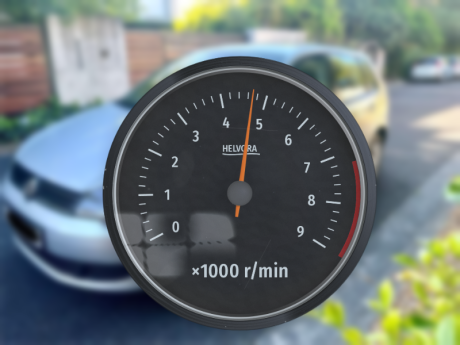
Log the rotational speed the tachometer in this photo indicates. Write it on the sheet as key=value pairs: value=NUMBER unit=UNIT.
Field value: value=4700 unit=rpm
